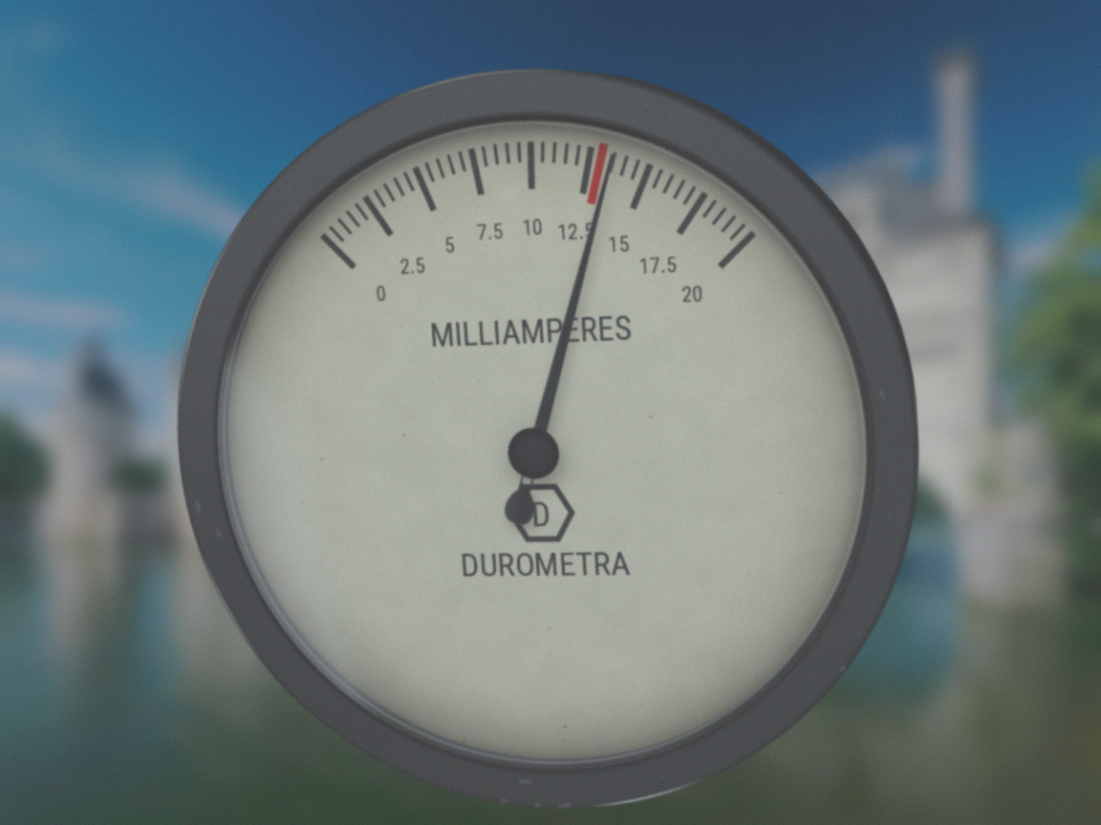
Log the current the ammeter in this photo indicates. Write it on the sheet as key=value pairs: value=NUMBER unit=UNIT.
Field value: value=13.5 unit=mA
